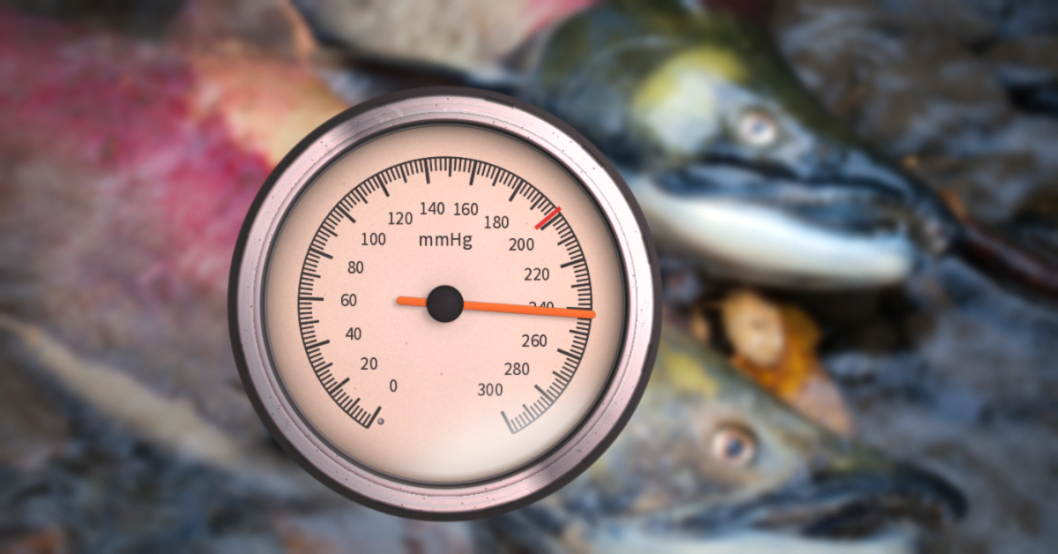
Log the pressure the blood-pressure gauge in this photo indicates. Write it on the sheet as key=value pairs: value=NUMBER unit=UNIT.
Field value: value=242 unit=mmHg
